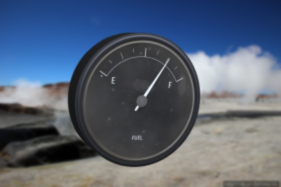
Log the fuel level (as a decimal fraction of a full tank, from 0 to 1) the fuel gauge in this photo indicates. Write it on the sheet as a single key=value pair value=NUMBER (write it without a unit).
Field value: value=0.75
